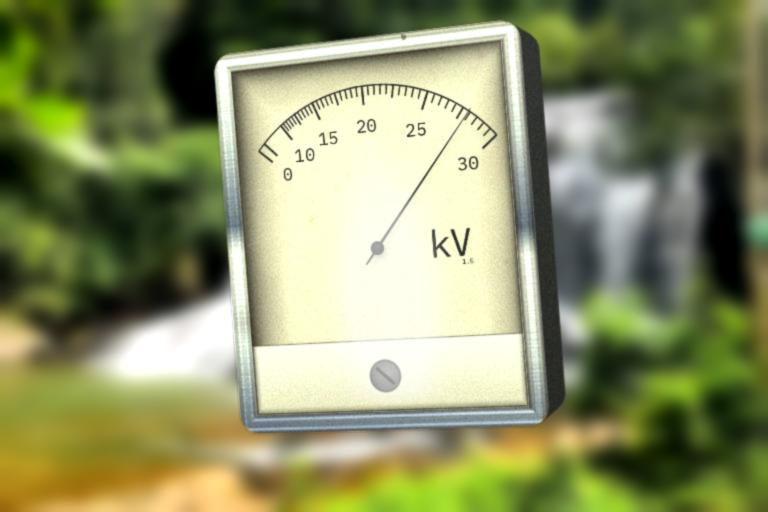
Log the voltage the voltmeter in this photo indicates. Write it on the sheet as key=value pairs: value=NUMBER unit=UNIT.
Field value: value=28 unit=kV
